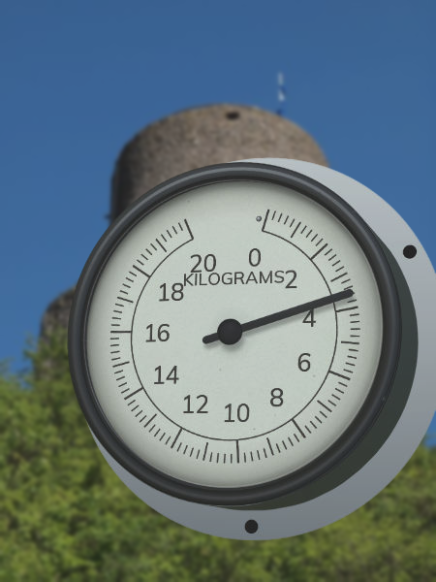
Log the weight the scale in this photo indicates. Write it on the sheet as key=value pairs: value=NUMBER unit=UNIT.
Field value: value=3.6 unit=kg
